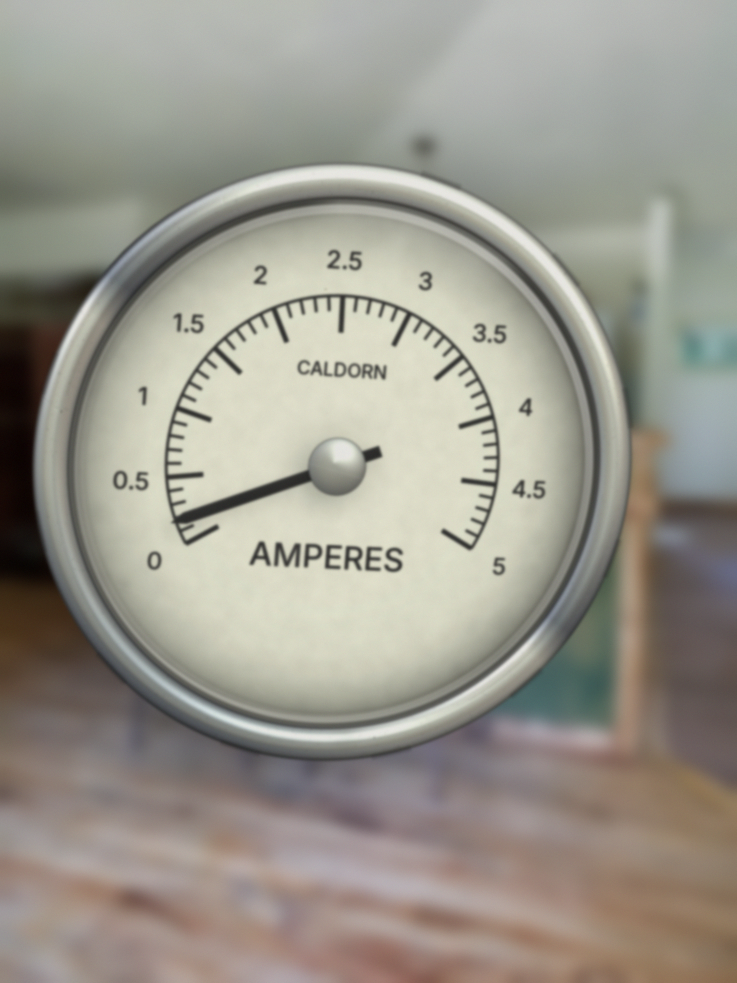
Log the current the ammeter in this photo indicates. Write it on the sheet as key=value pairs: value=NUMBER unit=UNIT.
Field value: value=0.2 unit=A
